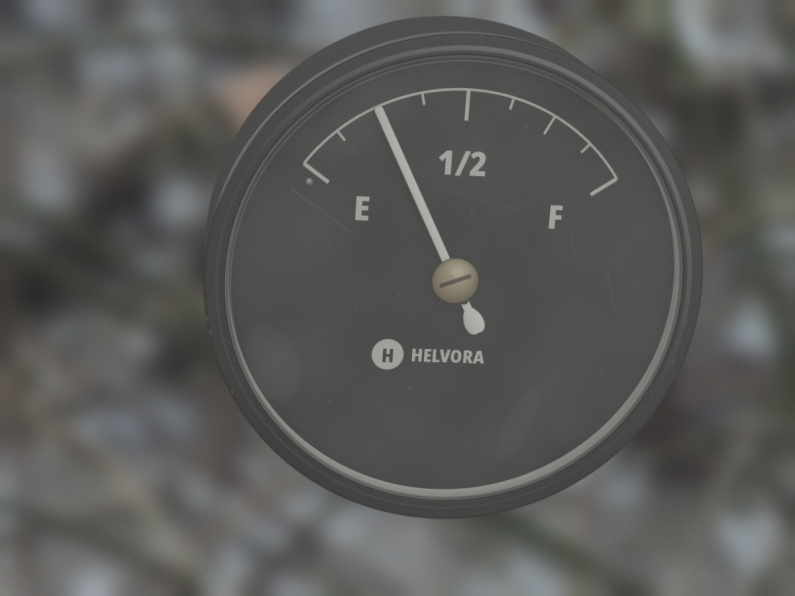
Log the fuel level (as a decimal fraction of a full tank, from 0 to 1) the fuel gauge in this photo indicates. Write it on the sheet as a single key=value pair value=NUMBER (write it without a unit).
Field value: value=0.25
